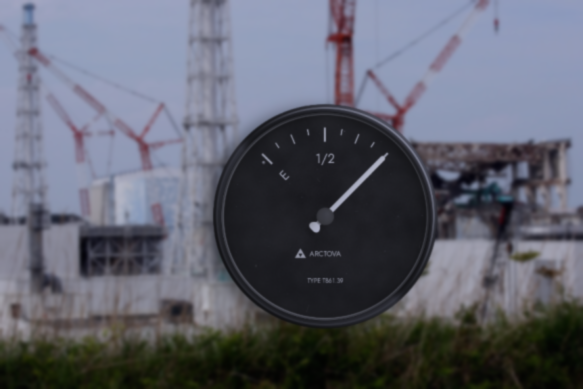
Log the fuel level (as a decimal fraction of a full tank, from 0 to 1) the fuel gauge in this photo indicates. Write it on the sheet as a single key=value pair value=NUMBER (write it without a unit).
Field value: value=1
